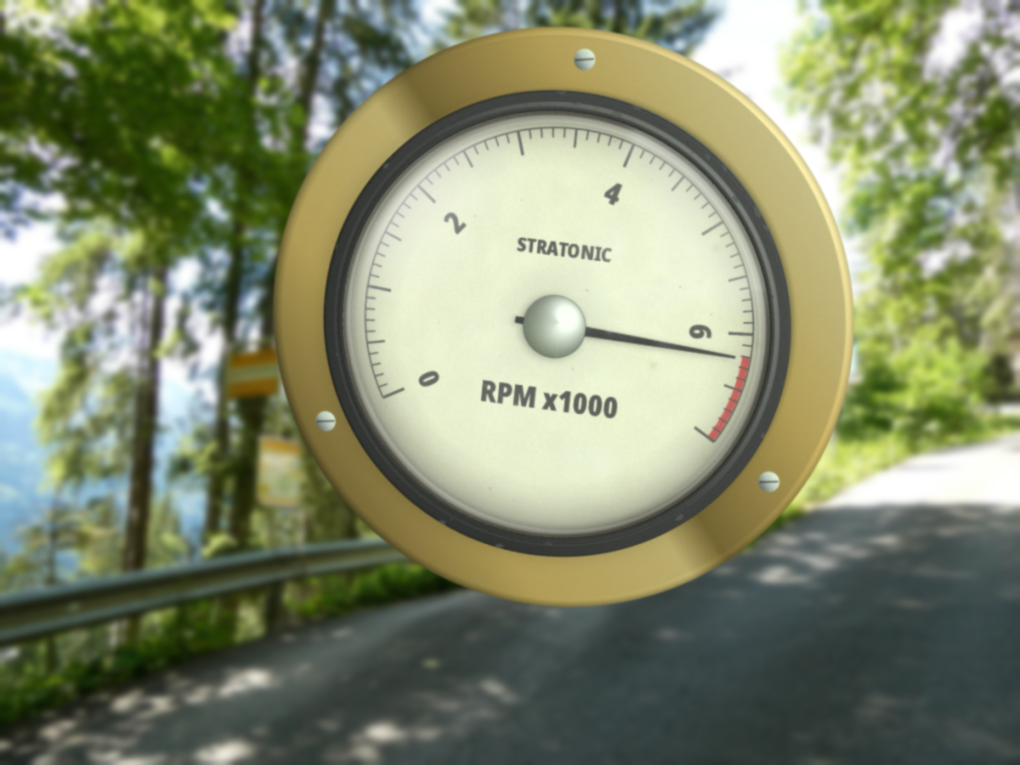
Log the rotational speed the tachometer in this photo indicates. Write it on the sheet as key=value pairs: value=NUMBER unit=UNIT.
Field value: value=6200 unit=rpm
